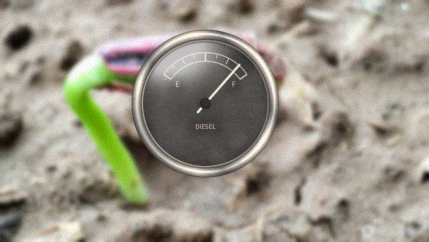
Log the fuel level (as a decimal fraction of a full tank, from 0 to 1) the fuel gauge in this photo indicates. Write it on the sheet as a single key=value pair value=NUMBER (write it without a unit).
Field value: value=0.875
